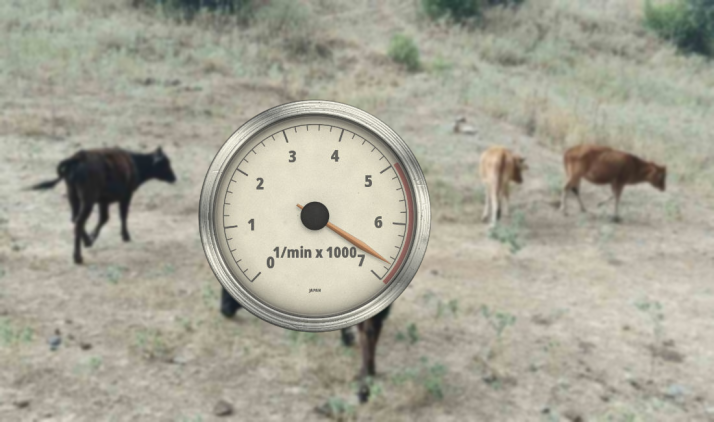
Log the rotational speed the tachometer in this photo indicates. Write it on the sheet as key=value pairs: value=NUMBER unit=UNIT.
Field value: value=6700 unit=rpm
